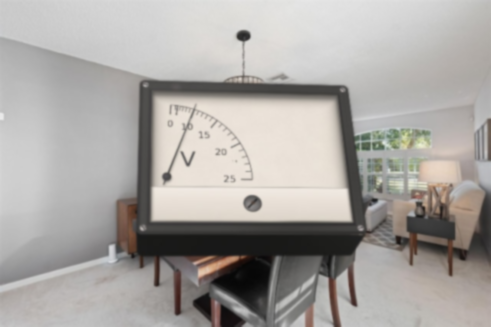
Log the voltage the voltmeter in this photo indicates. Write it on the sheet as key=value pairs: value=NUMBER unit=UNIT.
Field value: value=10 unit=V
